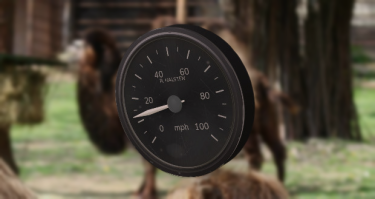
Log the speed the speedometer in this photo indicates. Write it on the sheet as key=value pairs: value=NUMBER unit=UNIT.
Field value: value=12.5 unit=mph
